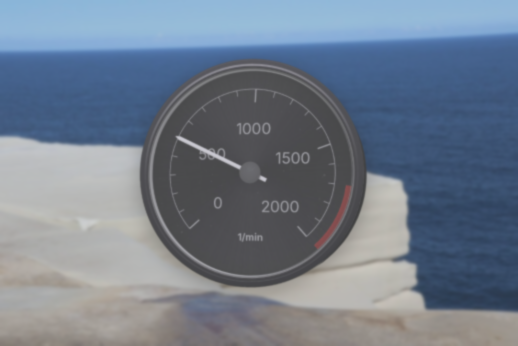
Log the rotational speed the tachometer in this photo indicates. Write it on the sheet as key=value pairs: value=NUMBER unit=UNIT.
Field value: value=500 unit=rpm
